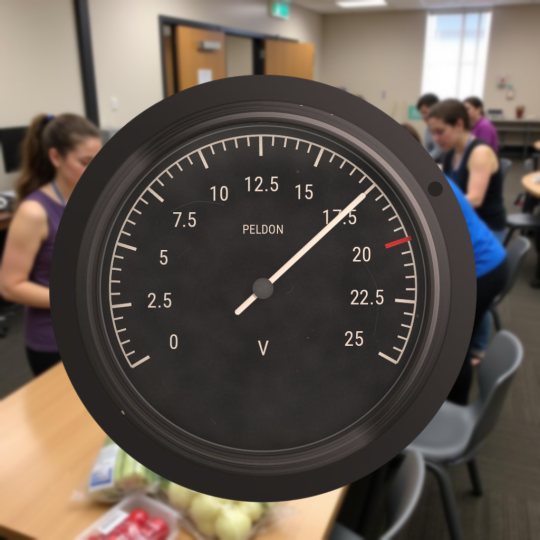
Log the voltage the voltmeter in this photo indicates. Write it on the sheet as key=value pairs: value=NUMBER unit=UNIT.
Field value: value=17.5 unit=V
